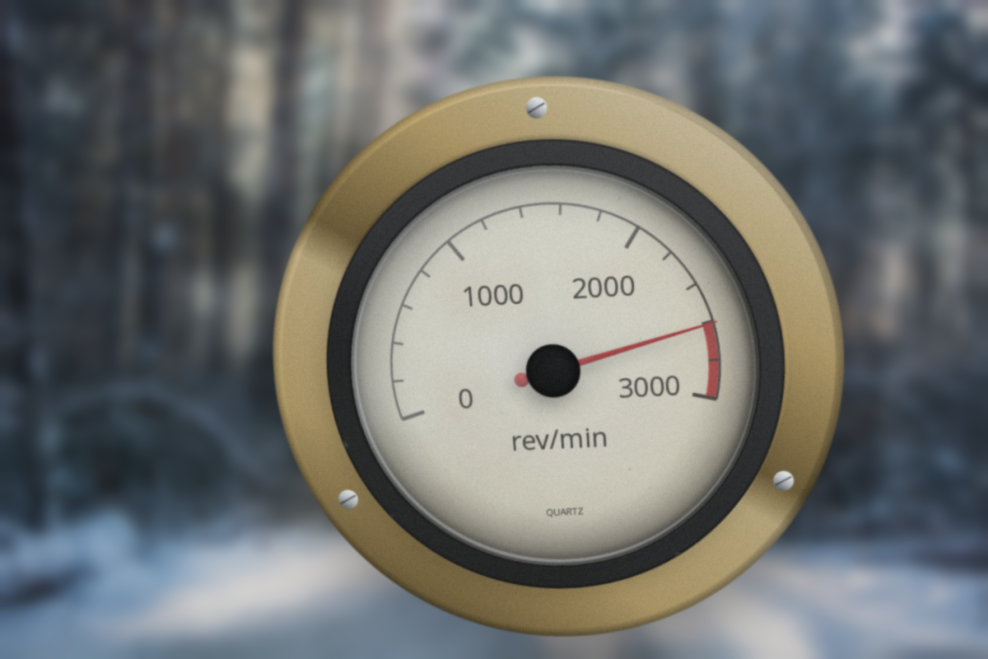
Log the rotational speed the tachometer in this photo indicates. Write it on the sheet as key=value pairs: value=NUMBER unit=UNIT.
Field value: value=2600 unit=rpm
